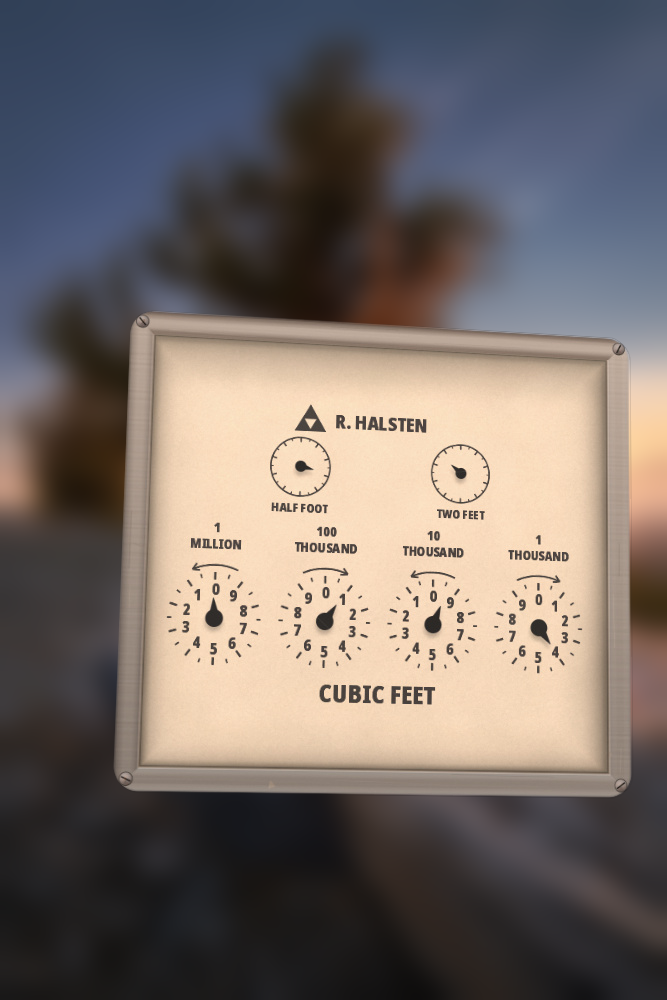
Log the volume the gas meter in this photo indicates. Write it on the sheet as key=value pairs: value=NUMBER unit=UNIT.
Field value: value=9400 unit=ft³
